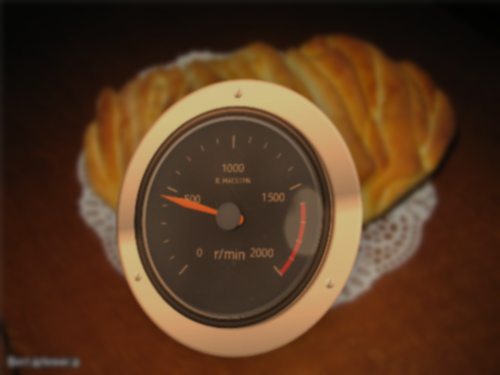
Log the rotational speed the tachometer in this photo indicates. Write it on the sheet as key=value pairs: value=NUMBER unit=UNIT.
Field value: value=450 unit=rpm
